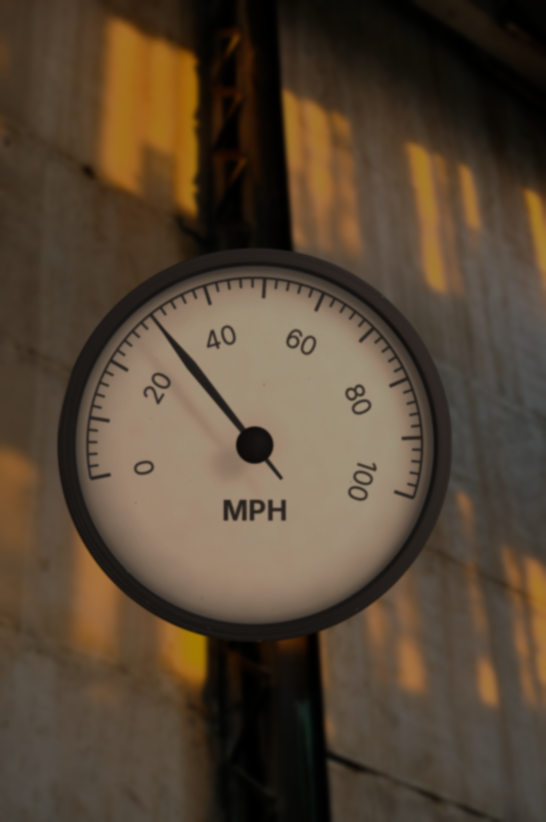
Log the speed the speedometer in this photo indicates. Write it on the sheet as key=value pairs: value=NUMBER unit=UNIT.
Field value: value=30 unit=mph
